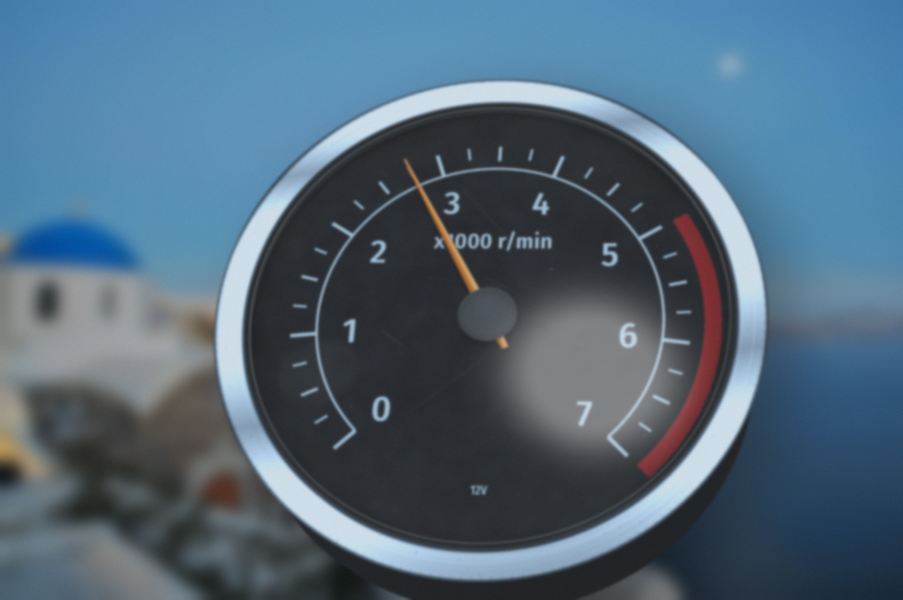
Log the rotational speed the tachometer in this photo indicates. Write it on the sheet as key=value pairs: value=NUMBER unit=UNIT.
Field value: value=2750 unit=rpm
